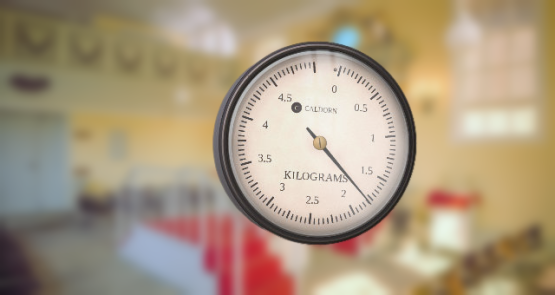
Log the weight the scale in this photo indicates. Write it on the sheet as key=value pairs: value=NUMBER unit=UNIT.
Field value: value=1.8 unit=kg
